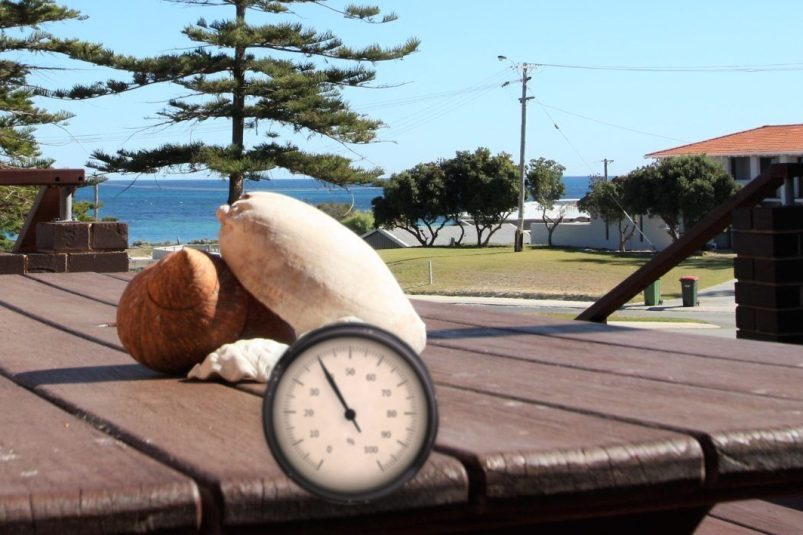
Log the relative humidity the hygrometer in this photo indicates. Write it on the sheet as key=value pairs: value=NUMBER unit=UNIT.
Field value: value=40 unit=%
